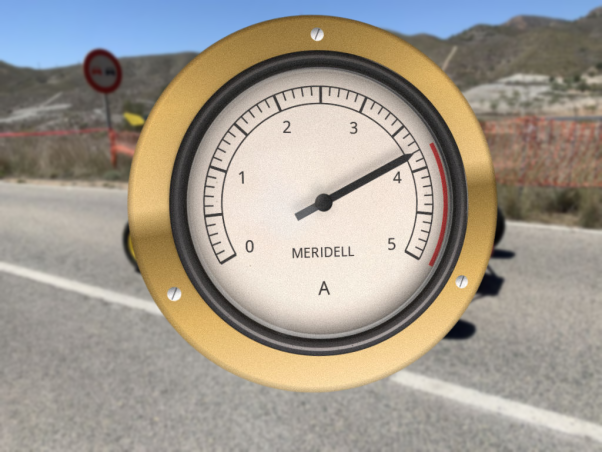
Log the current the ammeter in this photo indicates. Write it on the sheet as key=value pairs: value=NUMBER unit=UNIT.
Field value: value=3.8 unit=A
